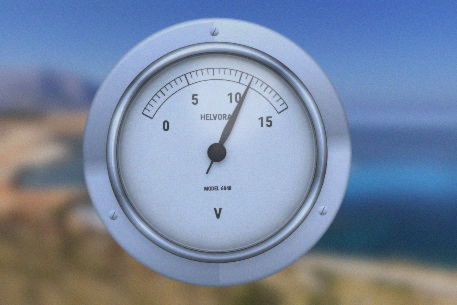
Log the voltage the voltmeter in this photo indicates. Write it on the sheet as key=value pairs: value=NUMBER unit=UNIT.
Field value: value=11 unit=V
